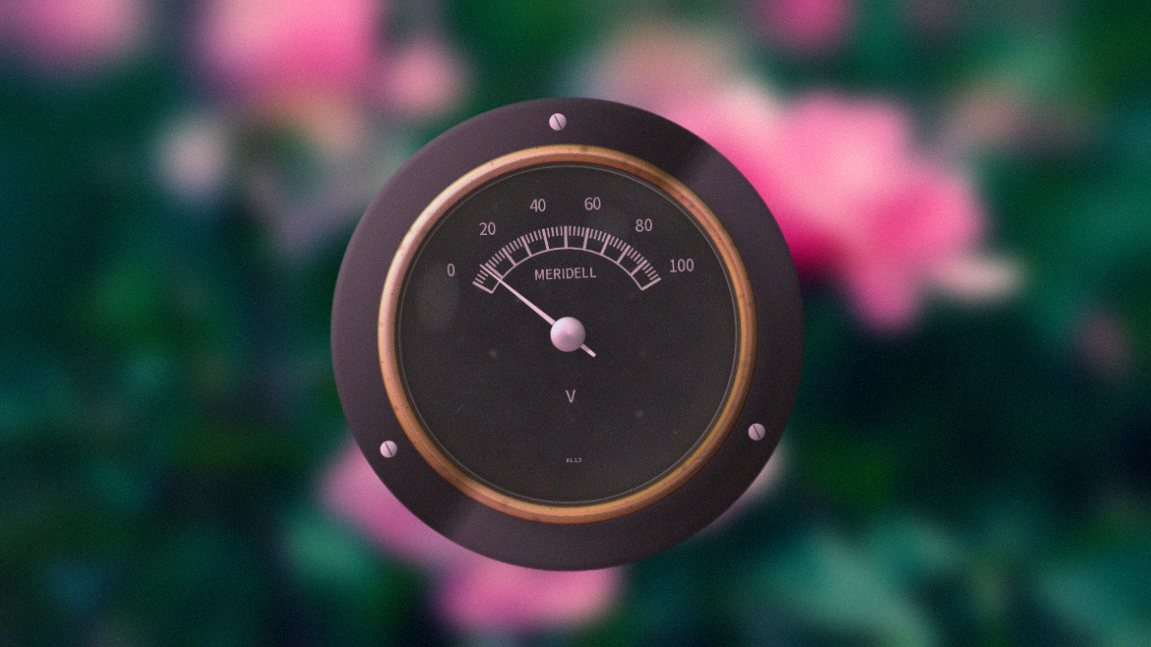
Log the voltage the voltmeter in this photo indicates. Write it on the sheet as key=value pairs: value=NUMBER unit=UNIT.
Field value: value=8 unit=V
